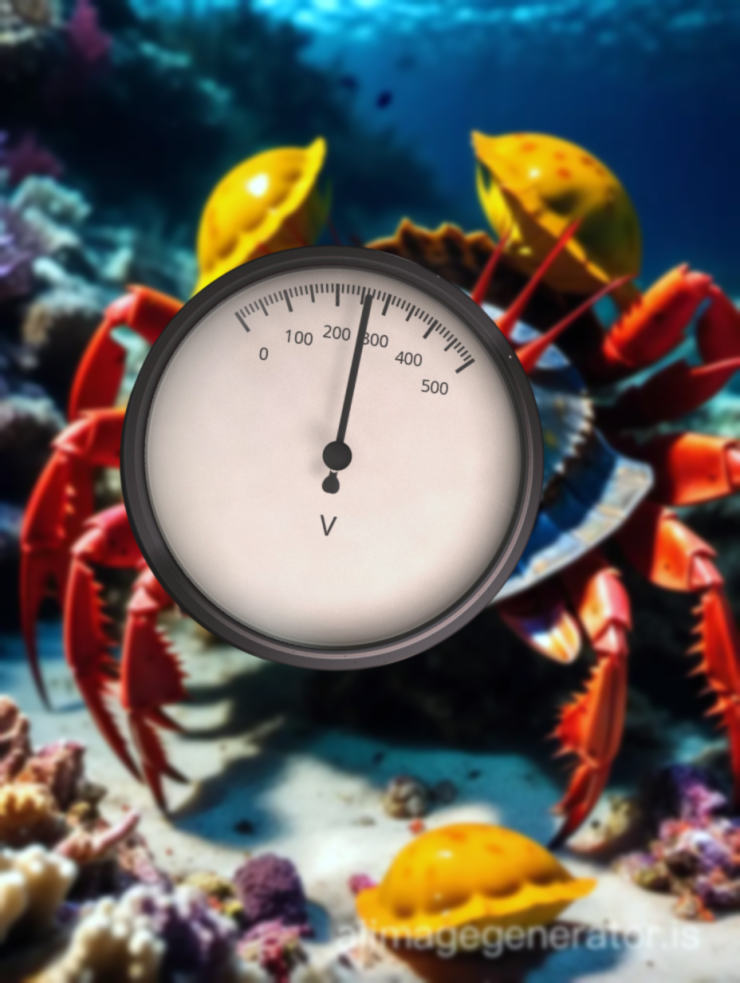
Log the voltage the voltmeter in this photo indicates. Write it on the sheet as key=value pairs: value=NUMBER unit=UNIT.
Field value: value=260 unit=V
